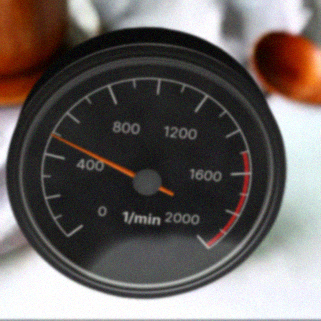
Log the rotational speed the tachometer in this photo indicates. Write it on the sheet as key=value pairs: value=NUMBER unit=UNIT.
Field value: value=500 unit=rpm
